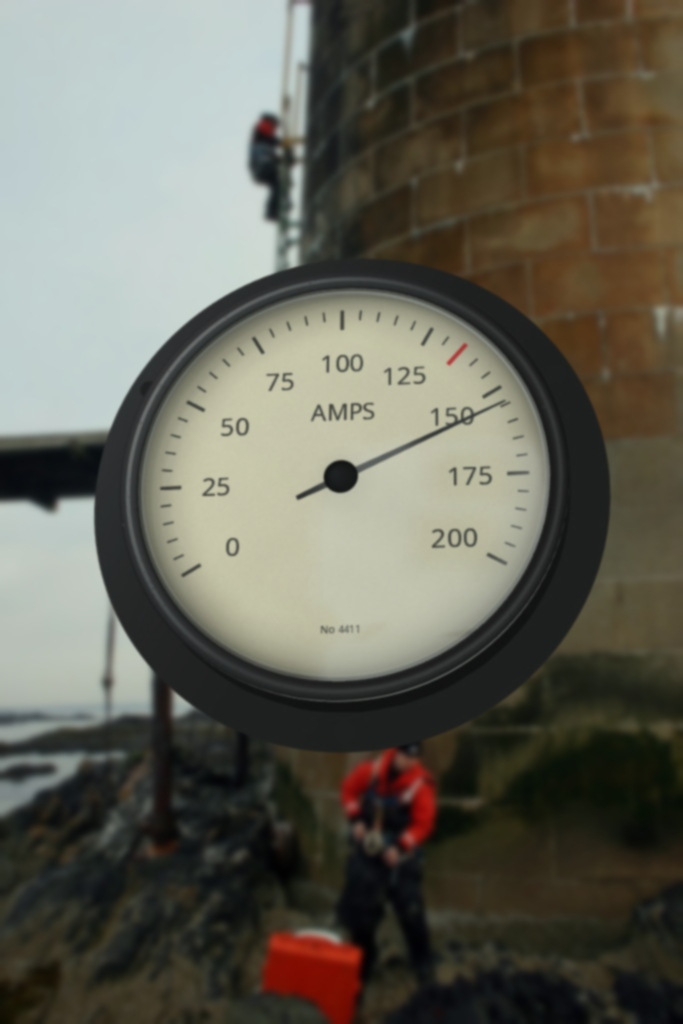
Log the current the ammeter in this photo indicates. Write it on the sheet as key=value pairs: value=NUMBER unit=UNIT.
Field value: value=155 unit=A
